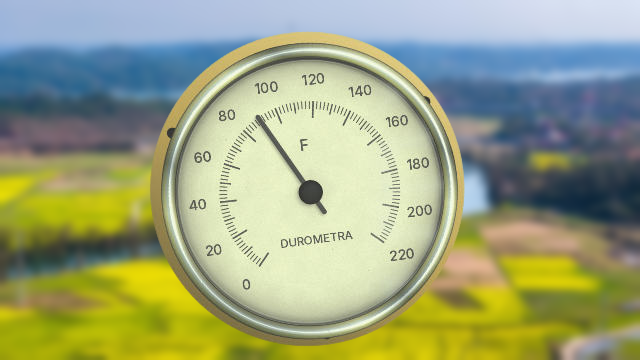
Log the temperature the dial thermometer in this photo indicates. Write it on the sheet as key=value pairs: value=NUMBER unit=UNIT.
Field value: value=90 unit=°F
